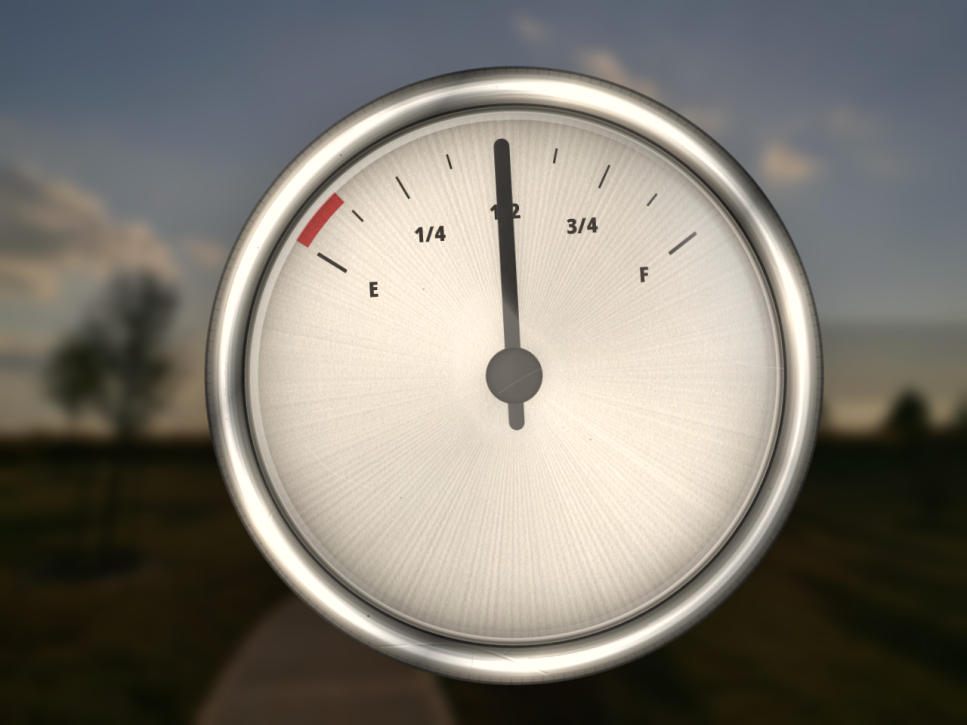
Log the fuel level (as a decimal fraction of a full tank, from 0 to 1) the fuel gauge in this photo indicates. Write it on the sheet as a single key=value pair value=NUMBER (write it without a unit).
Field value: value=0.5
